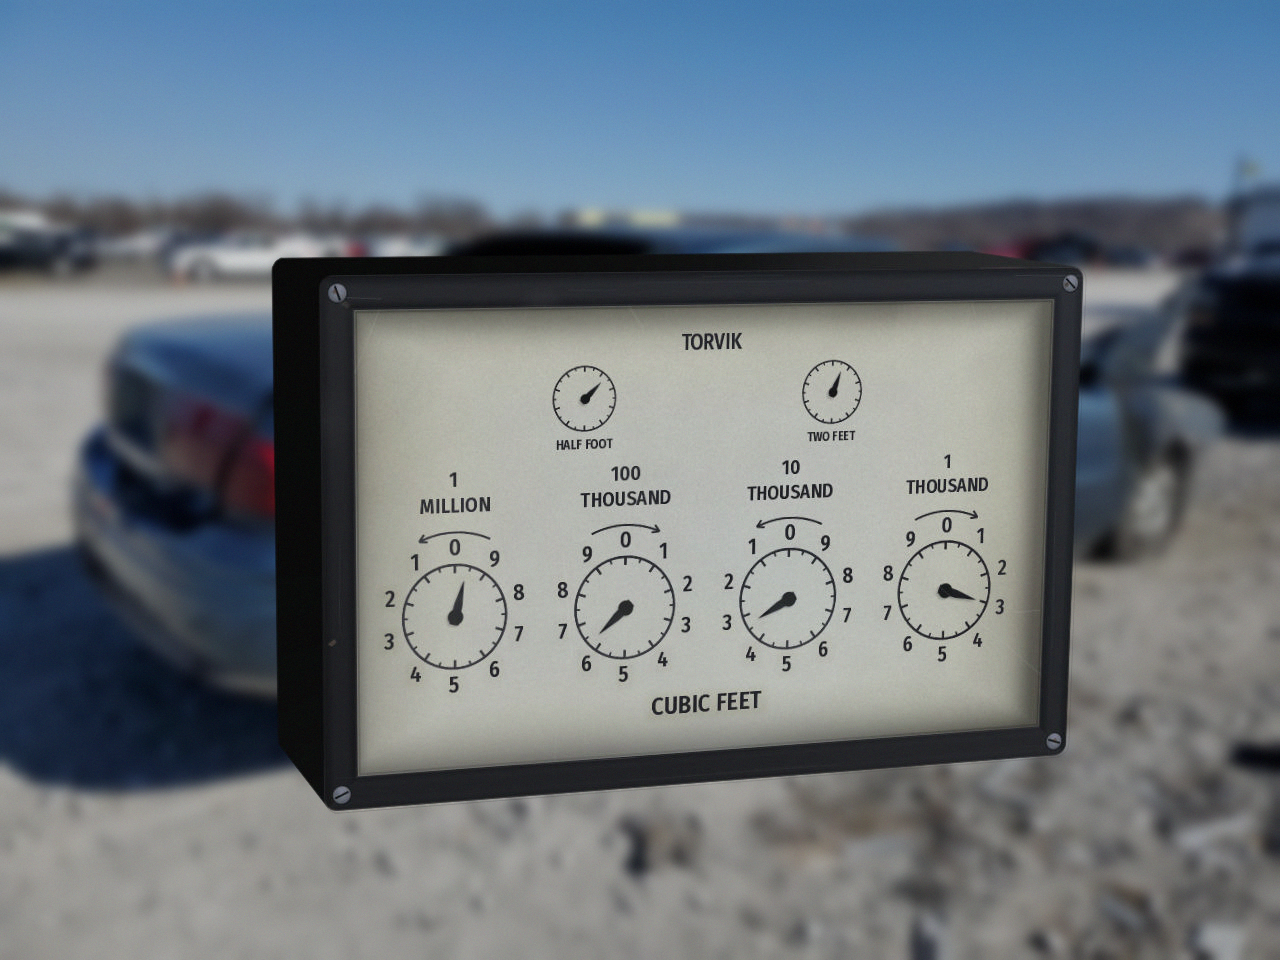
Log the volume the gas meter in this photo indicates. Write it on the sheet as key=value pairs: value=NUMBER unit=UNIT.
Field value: value=963300 unit=ft³
